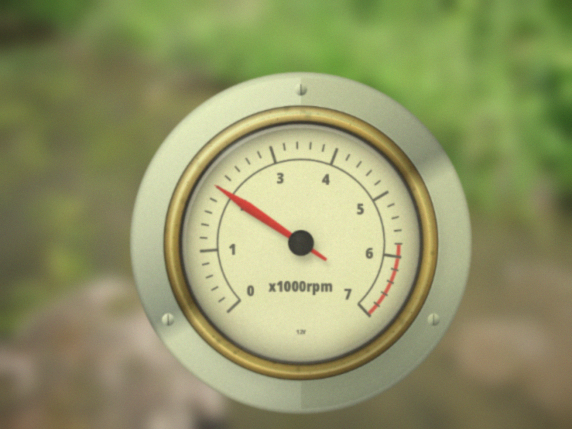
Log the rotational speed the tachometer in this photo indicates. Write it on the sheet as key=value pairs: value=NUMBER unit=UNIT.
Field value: value=2000 unit=rpm
